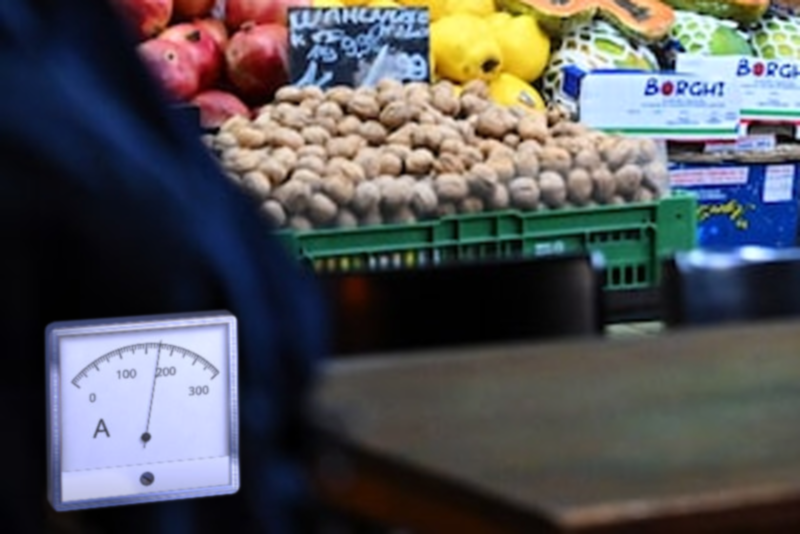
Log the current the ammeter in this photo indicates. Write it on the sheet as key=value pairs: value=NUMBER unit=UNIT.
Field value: value=175 unit=A
